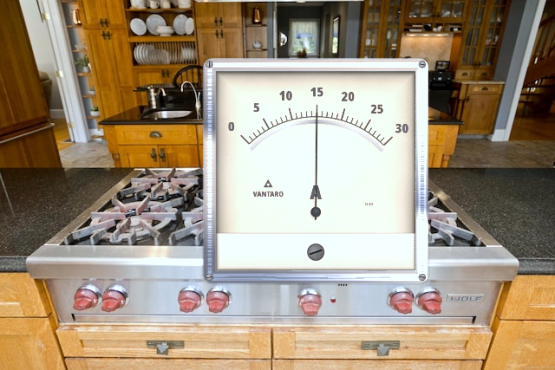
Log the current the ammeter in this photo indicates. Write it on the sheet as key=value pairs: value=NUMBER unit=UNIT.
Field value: value=15 unit=A
